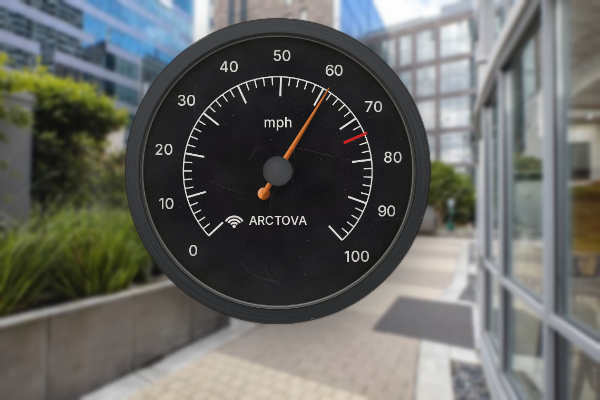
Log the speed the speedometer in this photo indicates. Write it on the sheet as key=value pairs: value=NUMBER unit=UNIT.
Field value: value=61 unit=mph
